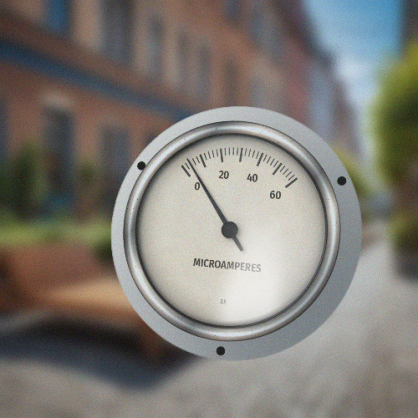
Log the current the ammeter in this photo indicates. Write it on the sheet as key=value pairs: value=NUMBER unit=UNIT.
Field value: value=4 unit=µA
